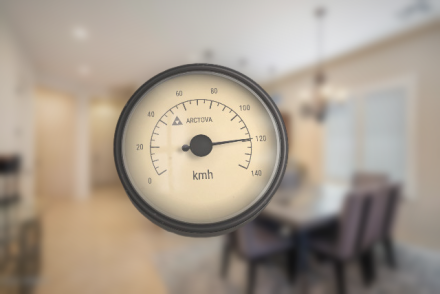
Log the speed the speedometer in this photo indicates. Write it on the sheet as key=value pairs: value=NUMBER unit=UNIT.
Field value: value=120 unit=km/h
